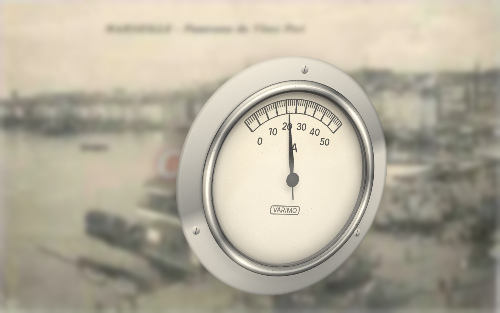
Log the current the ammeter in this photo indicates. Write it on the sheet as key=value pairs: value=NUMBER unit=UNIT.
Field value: value=20 unit=A
